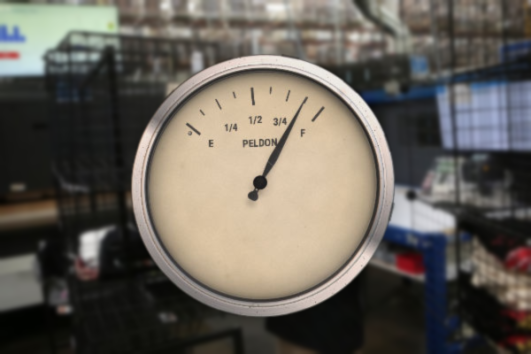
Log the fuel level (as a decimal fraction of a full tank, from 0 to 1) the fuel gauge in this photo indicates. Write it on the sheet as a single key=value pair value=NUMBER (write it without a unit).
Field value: value=0.875
